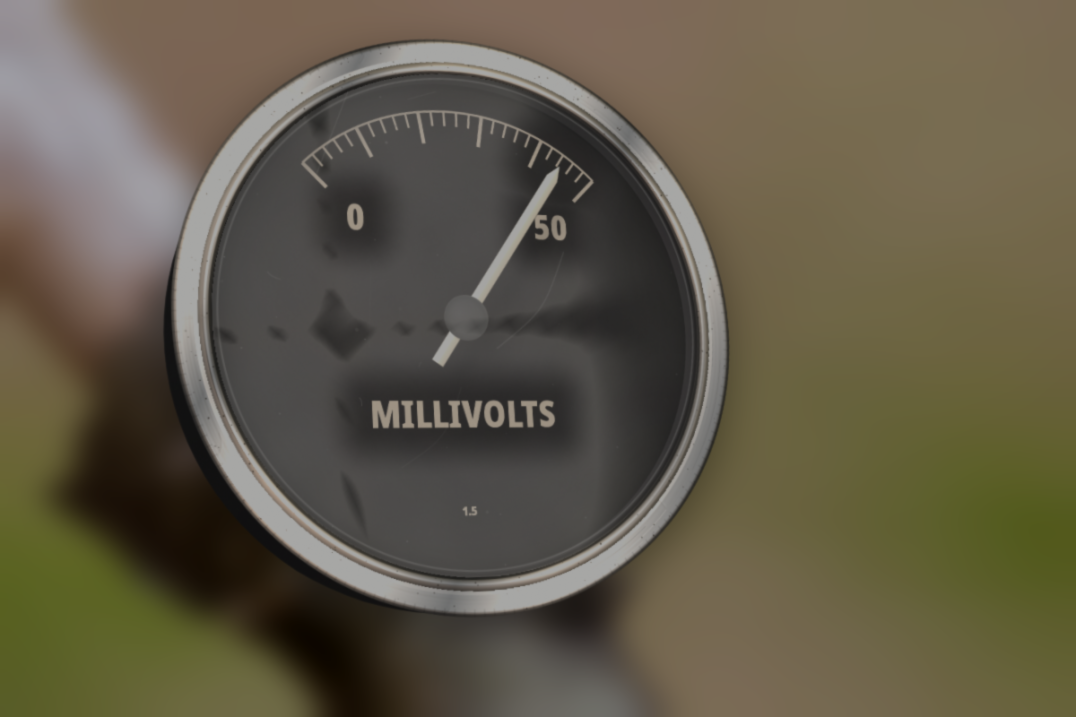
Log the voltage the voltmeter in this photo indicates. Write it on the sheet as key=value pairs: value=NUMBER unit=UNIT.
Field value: value=44 unit=mV
